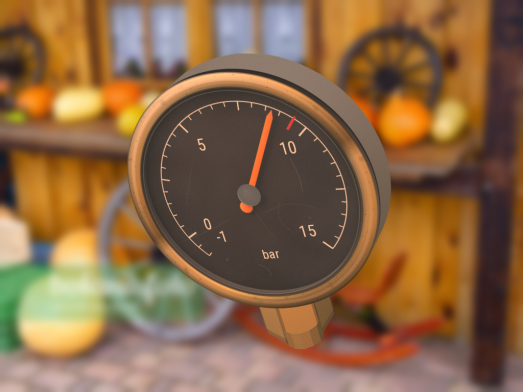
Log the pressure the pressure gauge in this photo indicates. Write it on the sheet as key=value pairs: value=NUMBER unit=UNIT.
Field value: value=8.75 unit=bar
